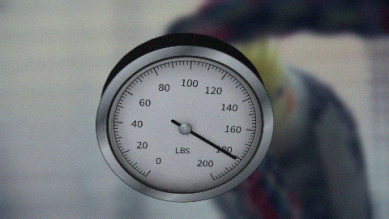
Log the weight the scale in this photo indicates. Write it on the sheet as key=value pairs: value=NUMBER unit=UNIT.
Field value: value=180 unit=lb
